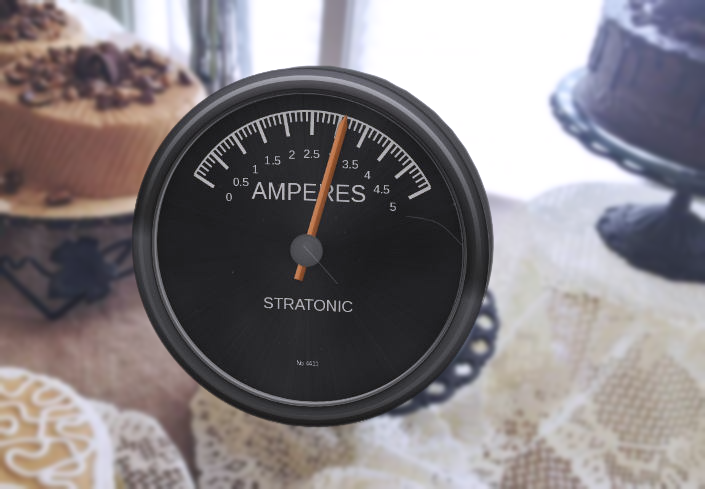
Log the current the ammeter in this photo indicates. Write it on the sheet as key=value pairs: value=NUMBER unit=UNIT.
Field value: value=3.1 unit=A
